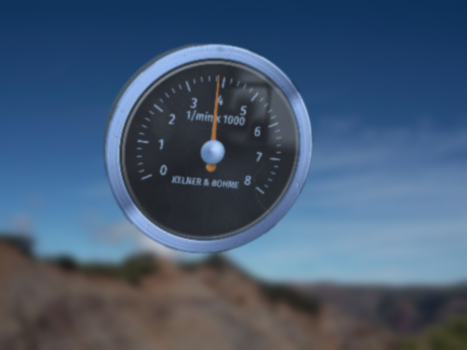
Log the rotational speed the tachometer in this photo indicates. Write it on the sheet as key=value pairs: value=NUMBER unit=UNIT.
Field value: value=3800 unit=rpm
